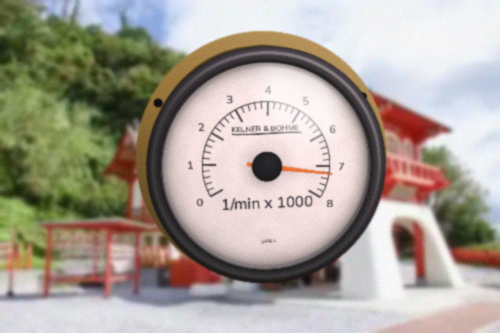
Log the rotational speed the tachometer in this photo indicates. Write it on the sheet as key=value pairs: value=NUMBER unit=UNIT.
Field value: value=7200 unit=rpm
